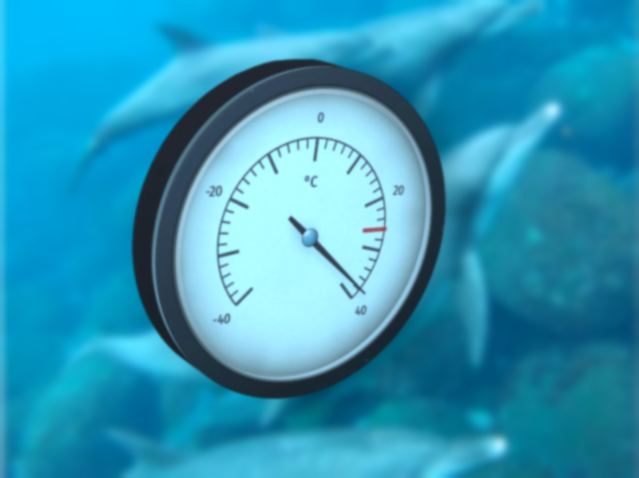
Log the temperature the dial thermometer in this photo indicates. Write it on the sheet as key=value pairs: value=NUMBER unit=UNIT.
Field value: value=38 unit=°C
